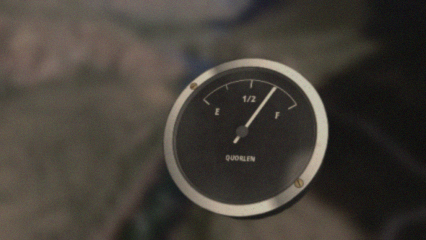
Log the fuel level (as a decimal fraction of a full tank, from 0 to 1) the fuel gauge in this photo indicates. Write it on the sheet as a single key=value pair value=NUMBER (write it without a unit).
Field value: value=0.75
